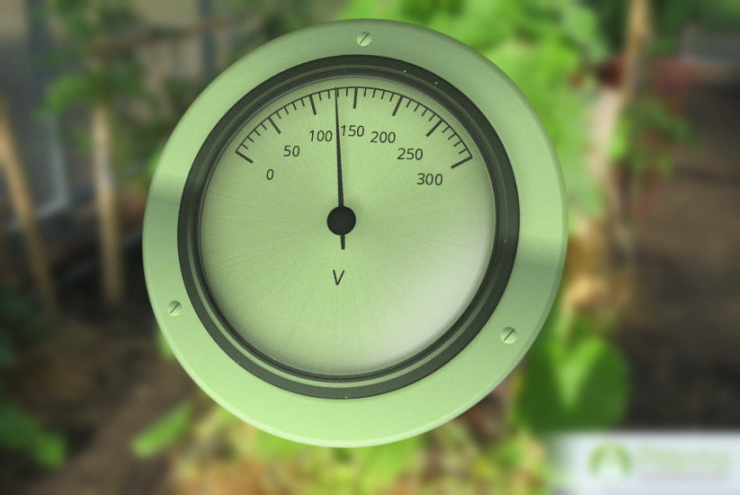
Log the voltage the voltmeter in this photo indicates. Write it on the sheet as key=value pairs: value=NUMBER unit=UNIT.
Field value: value=130 unit=V
